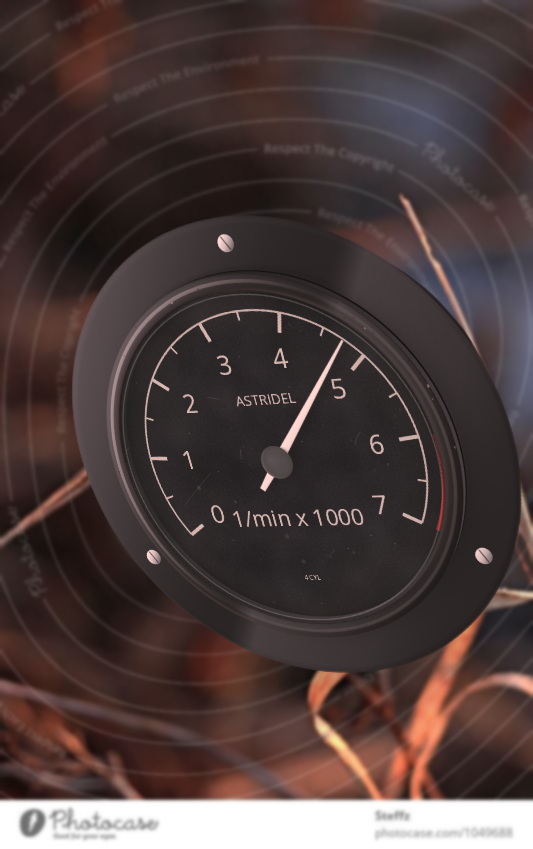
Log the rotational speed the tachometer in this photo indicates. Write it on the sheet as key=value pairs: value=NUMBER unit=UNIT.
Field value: value=4750 unit=rpm
